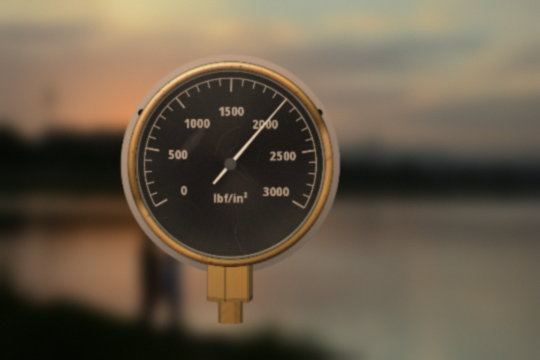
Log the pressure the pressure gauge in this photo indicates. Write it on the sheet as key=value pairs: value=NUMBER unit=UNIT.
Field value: value=2000 unit=psi
